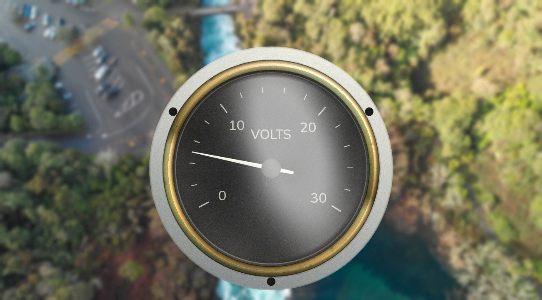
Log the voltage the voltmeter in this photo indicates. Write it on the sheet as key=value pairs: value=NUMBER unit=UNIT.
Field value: value=5 unit=V
